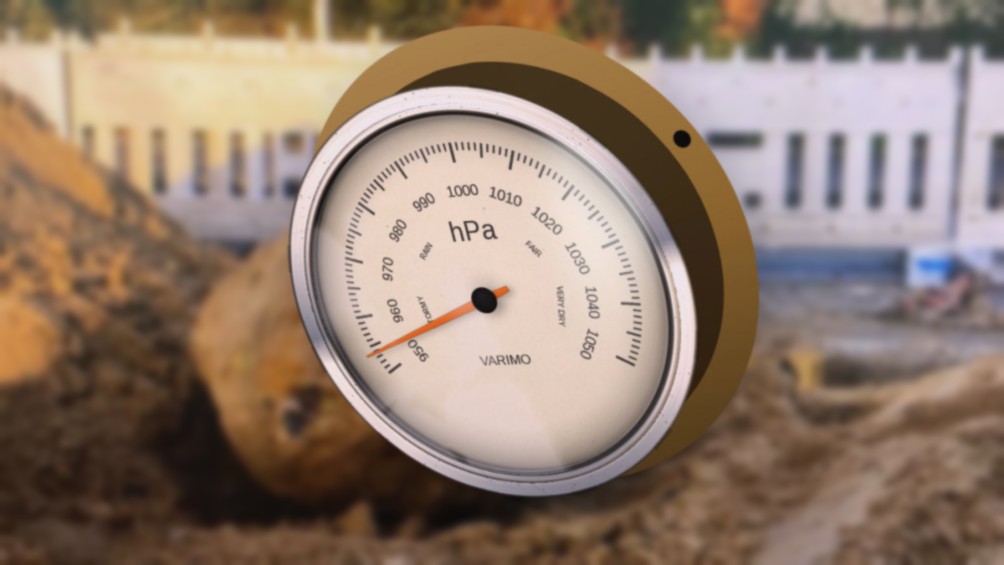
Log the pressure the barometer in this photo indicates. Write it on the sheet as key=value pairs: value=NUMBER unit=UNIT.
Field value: value=954 unit=hPa
